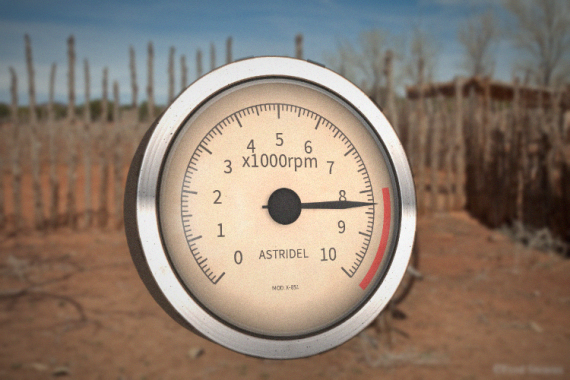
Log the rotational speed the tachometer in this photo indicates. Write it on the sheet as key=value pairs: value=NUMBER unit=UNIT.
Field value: value=8300 unit=rpm
